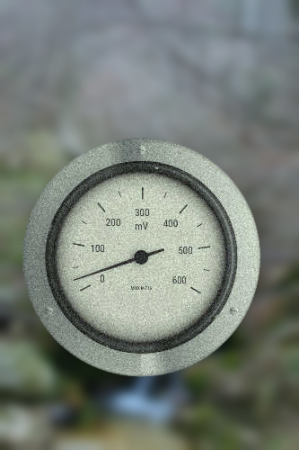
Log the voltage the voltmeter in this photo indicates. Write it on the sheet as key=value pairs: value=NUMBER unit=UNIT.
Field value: value=25 unit=mV
